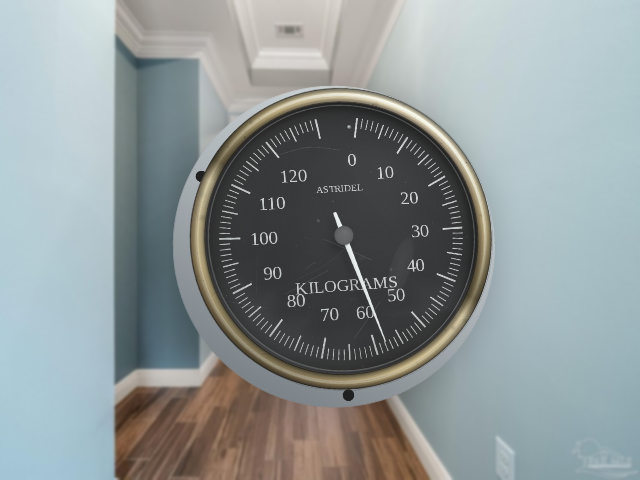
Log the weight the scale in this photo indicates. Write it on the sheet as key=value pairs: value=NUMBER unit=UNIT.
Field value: value=58 unit=kg
